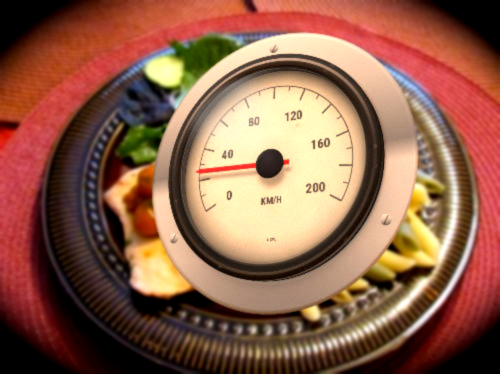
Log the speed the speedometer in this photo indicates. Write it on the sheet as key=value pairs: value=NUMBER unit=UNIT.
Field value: value=25 unit=km/h
